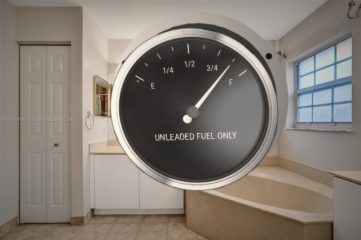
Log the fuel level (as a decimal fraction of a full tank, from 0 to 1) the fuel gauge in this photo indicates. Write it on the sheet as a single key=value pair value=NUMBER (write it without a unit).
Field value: value=0.875
